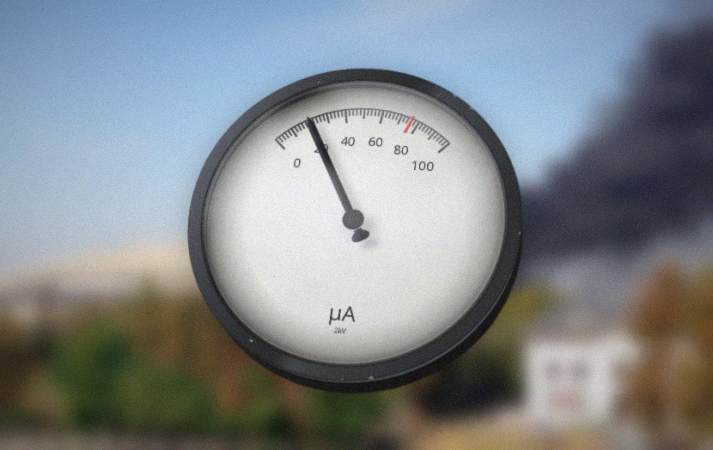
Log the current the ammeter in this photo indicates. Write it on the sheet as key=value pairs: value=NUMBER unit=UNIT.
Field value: value=20 unit=µA
